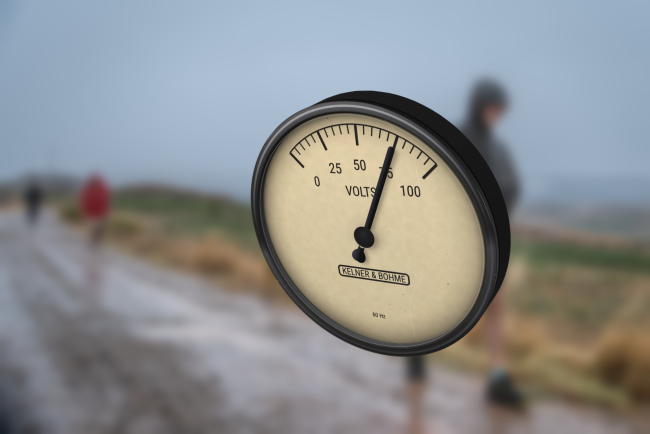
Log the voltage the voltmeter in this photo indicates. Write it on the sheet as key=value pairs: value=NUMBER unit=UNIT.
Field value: value=75 unit=V
